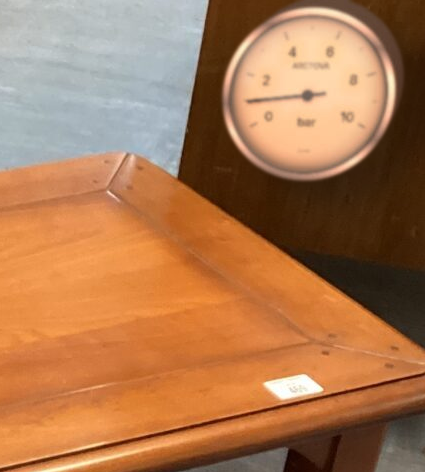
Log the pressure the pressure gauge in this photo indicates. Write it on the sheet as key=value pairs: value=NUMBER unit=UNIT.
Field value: value=1 unit=bar
